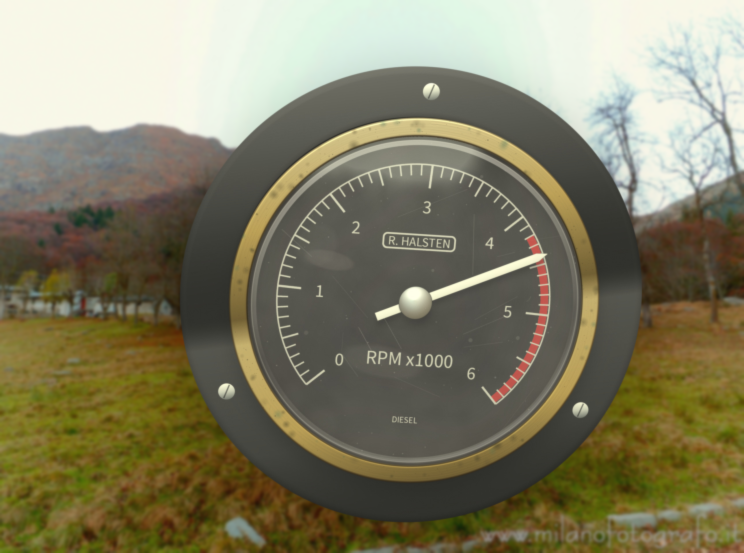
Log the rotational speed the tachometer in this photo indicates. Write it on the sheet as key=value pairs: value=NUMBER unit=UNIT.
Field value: value=4400 unit=rpm
